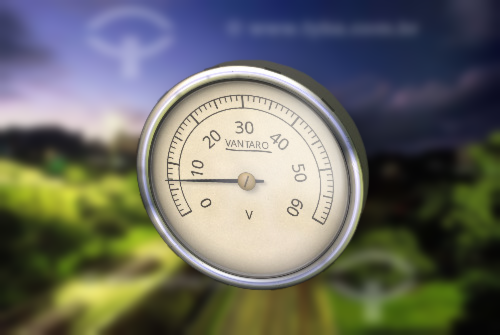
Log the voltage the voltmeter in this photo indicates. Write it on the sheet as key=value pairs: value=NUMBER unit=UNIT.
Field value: value=7 unit=V
